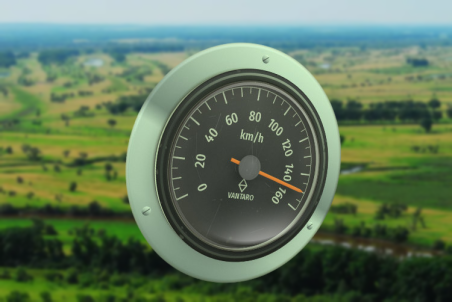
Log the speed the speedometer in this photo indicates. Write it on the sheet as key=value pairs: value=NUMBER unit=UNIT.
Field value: value=150 unit=km/h
